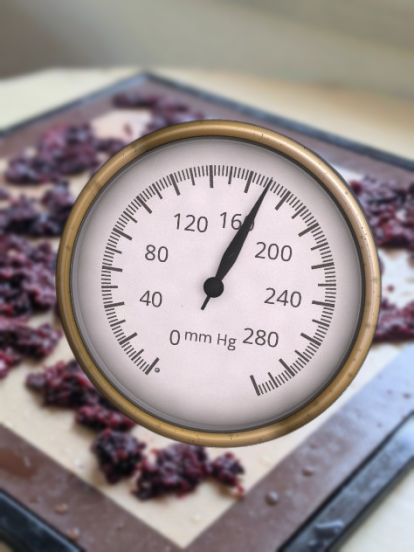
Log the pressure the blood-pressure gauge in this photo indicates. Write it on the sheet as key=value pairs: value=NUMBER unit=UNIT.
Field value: value=170 unit=mmHg
